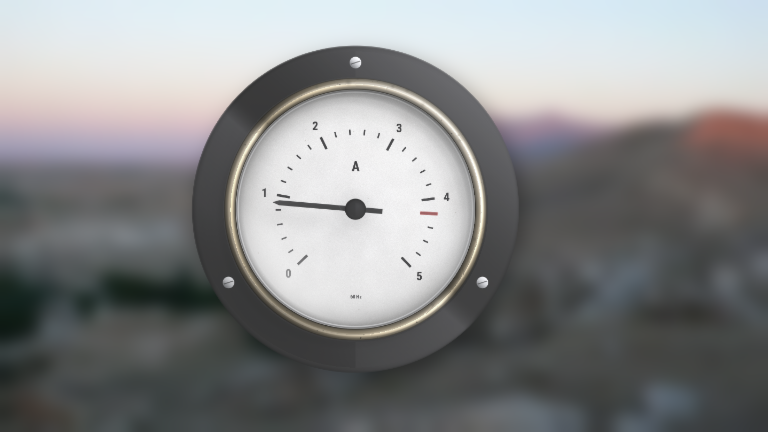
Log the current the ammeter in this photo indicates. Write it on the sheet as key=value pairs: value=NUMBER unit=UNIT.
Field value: value=0.9 unit=A
